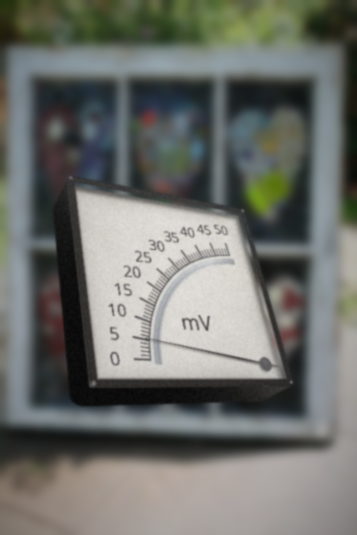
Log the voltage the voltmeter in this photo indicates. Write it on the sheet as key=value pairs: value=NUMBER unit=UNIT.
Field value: value=5 unit=mV
